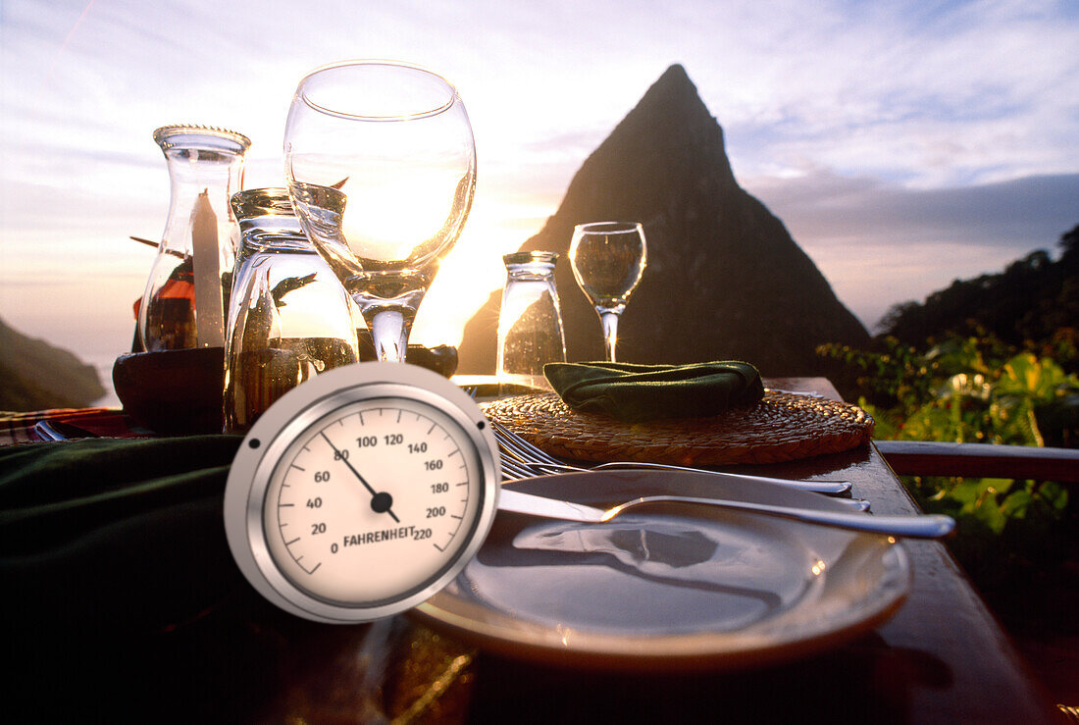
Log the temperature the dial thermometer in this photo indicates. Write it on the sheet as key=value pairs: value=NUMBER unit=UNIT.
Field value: value=80 unit=°F
